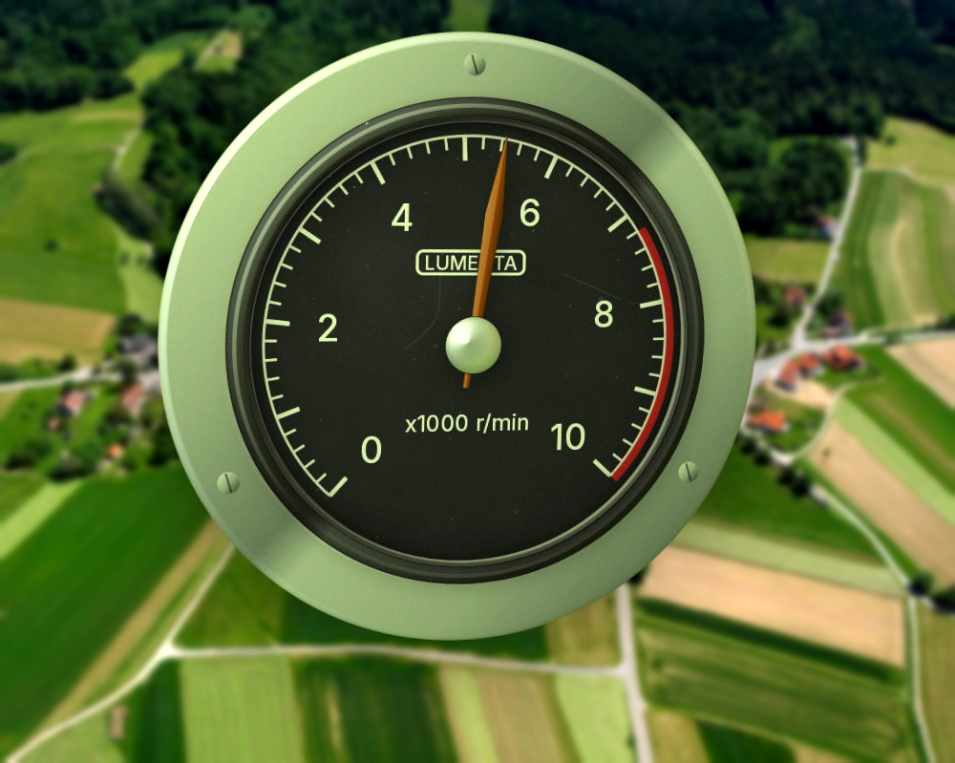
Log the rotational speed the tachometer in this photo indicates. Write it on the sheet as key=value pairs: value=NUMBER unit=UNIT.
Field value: value=5400 unit=rpm
